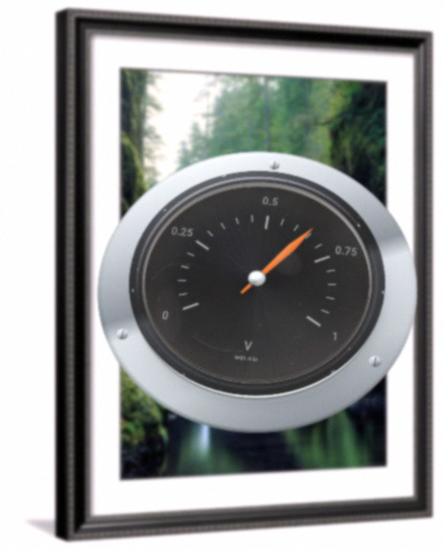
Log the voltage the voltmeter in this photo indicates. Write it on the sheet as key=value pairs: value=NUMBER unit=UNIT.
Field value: value=0.65 unit=V
